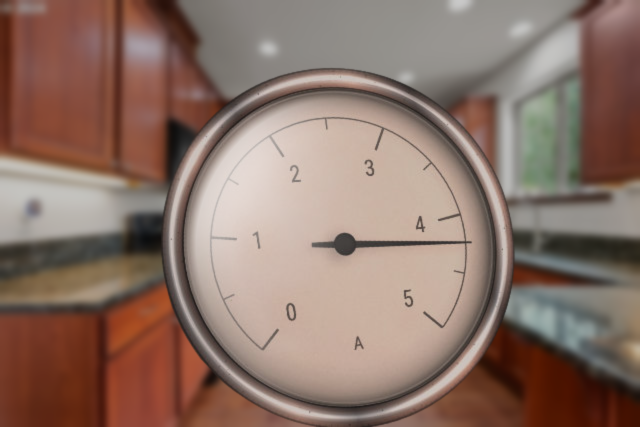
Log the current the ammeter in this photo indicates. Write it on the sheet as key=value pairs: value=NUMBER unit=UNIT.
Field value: value=4.25 unit=A
